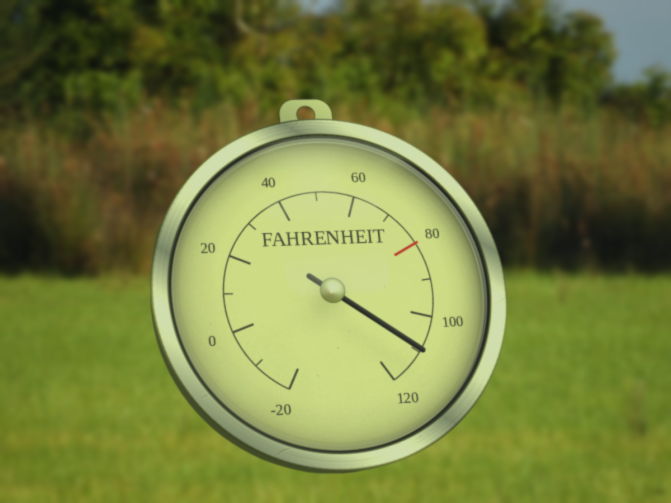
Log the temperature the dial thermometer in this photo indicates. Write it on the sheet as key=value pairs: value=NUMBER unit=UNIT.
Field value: value=110 unit=°F
